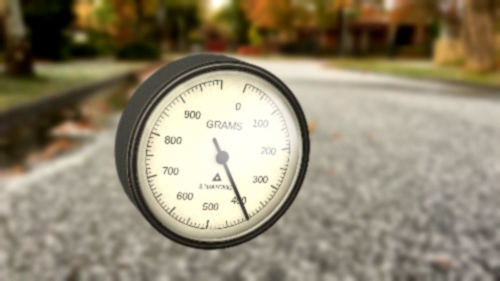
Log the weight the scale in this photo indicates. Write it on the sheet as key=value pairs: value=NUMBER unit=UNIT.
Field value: value=400 unit=g
